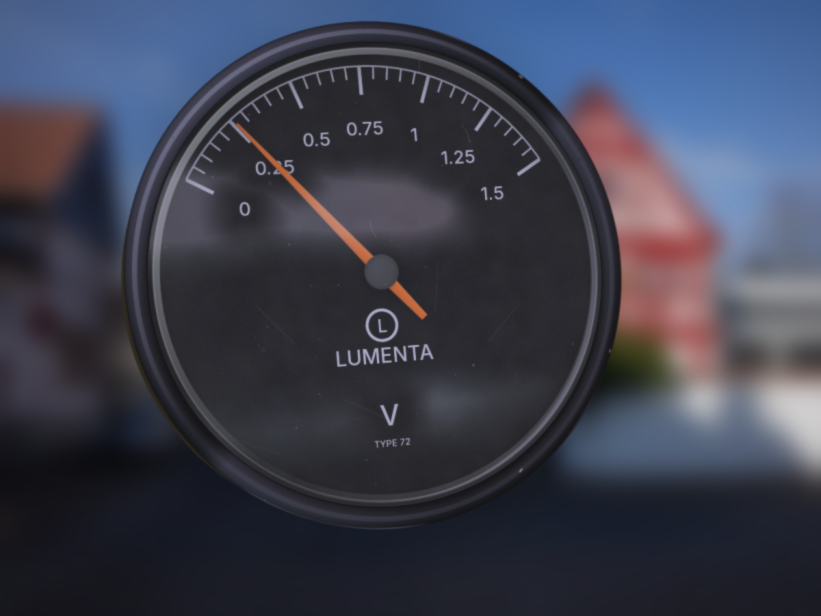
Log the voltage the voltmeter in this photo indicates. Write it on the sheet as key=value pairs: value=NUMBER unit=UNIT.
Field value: value=0.25 unit=V
